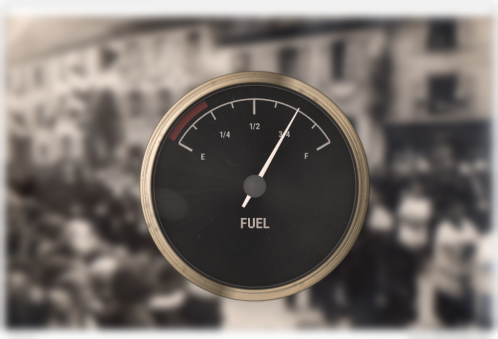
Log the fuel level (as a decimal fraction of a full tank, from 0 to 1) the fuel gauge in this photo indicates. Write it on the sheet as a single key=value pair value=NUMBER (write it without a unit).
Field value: value=0.75
